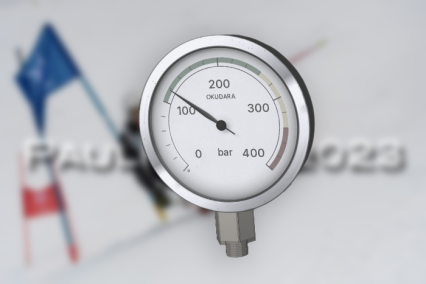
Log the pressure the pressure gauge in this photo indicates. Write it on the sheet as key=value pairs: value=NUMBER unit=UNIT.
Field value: value=120 unit=bar
